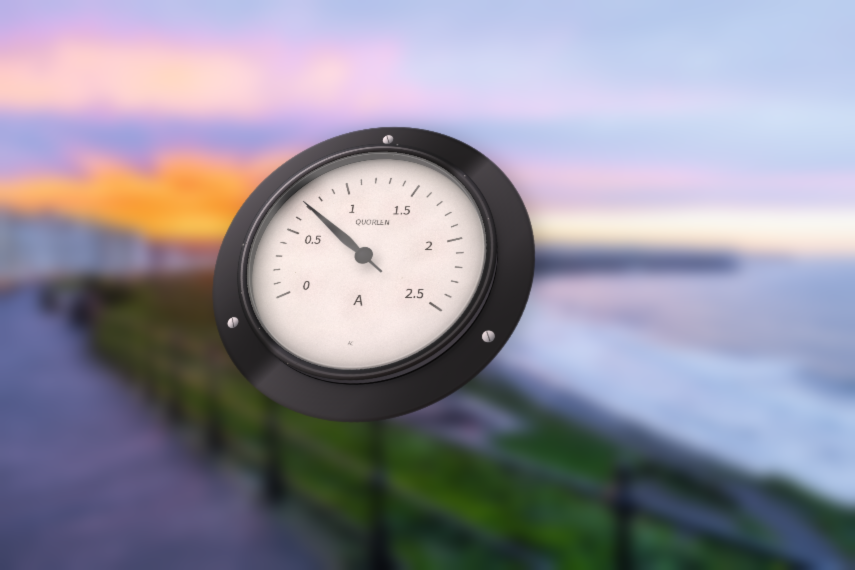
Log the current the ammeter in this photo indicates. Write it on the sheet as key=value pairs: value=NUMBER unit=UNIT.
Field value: value=0.7 unit=A
